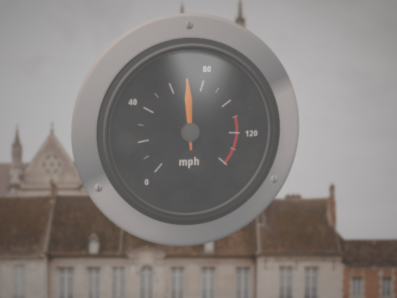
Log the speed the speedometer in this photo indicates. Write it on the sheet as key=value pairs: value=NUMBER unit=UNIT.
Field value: value=70 unit=mph
